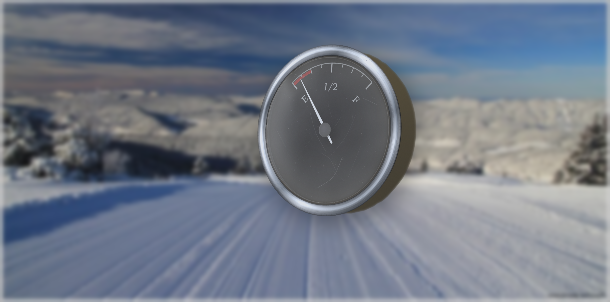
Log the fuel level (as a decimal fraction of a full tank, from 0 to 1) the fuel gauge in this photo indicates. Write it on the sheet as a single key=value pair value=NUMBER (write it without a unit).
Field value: value=0.125
